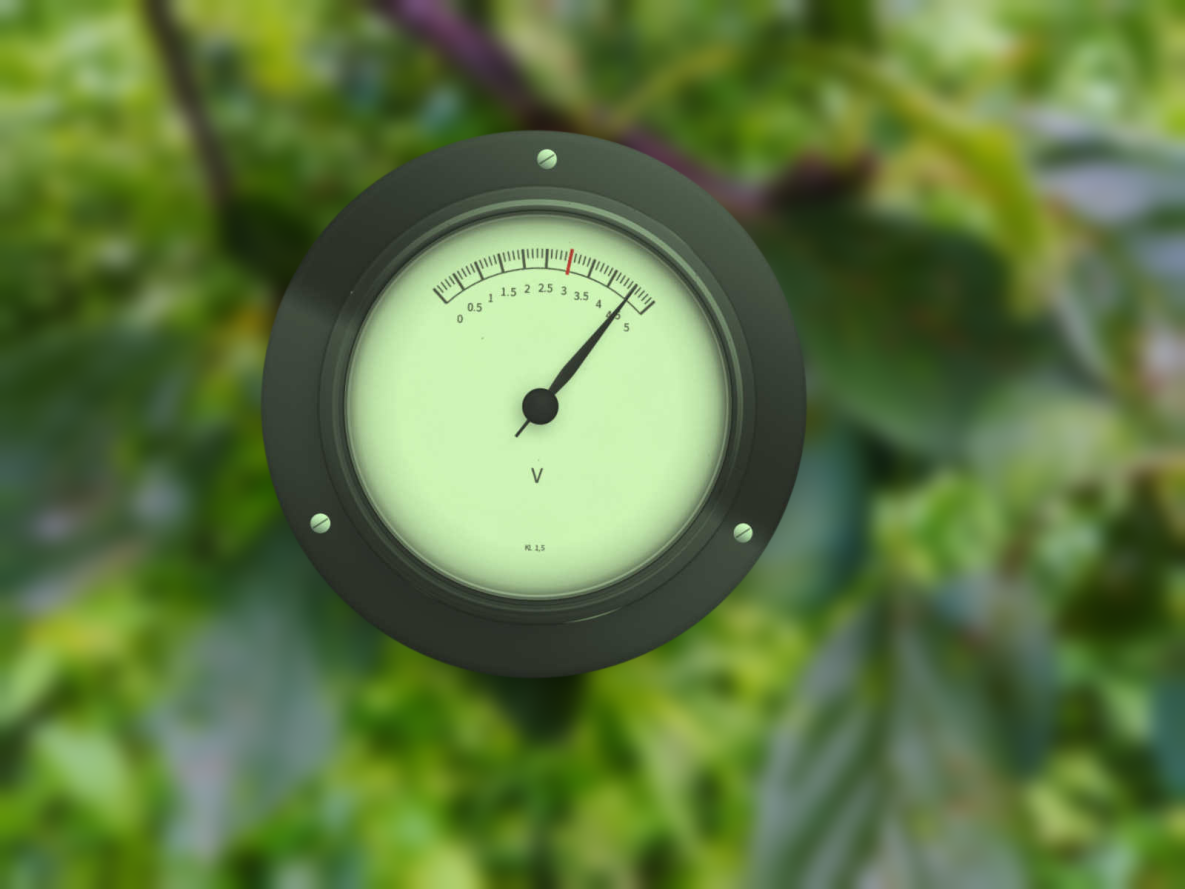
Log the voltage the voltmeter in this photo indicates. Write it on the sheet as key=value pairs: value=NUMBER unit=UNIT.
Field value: value=4.5 unit=V
